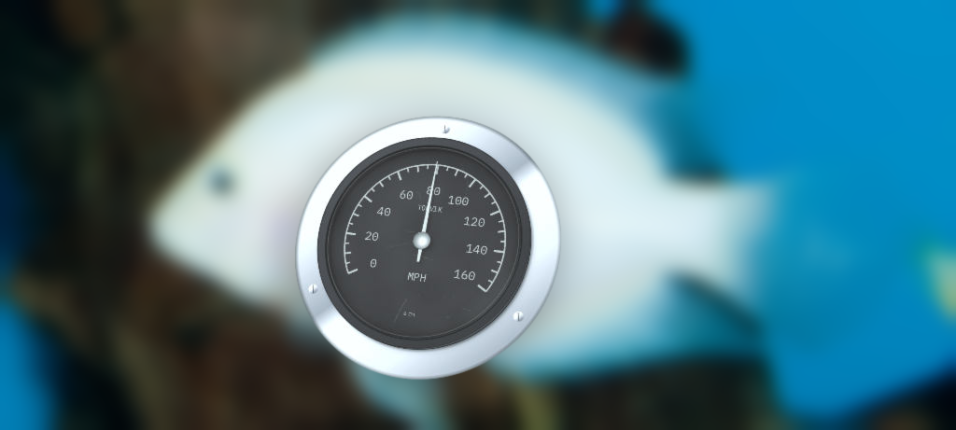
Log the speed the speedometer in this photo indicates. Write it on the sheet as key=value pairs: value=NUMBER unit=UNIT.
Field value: value=80 unit=mph
